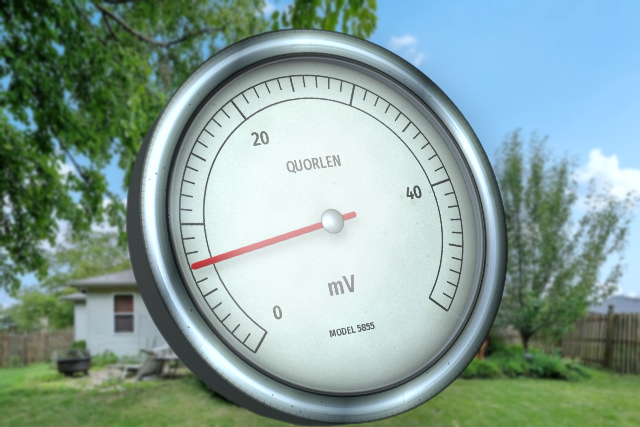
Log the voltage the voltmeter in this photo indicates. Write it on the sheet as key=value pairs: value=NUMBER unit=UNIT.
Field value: value=7 unit=mV
